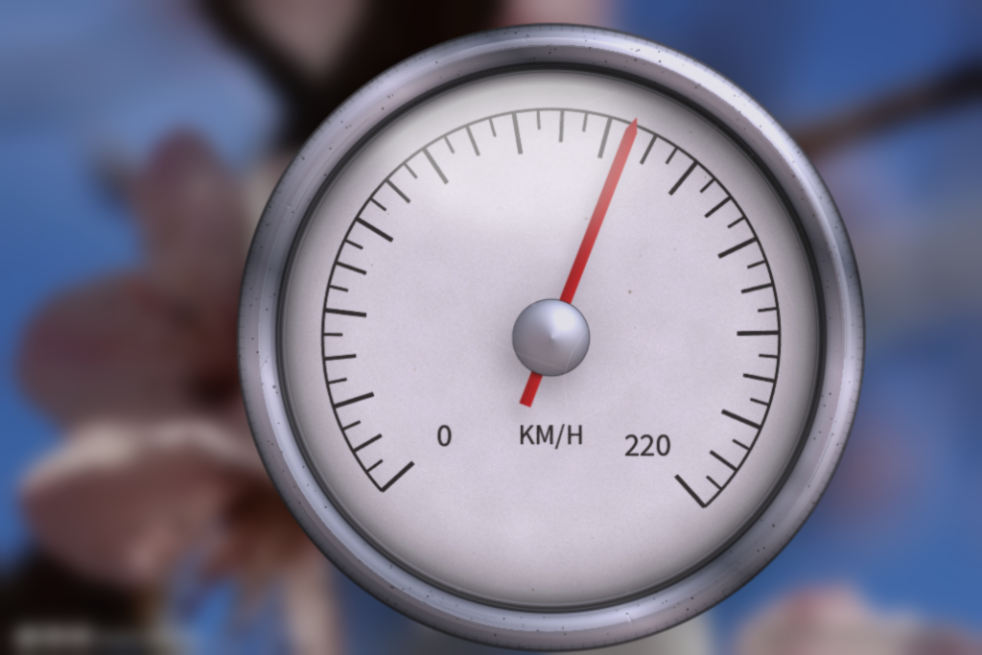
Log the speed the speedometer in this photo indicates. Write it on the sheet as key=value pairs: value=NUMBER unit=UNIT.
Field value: value=125 unit=km/h
